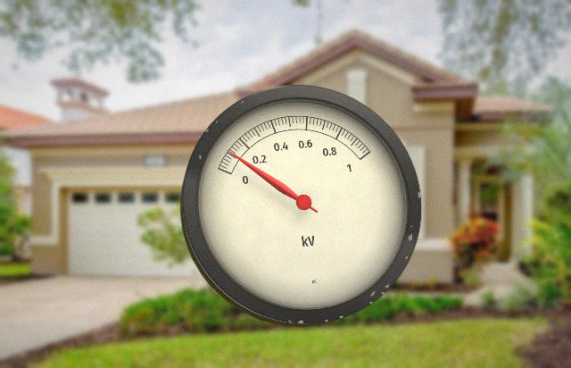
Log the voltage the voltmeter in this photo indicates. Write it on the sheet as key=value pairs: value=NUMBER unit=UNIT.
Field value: value=0.1 unit=kV
